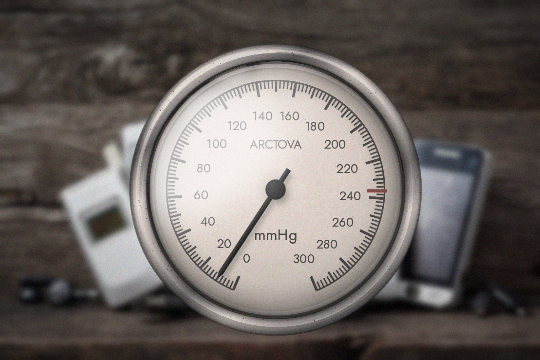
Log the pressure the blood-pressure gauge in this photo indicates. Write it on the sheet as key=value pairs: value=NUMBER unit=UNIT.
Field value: value=10 unit=mmHg
